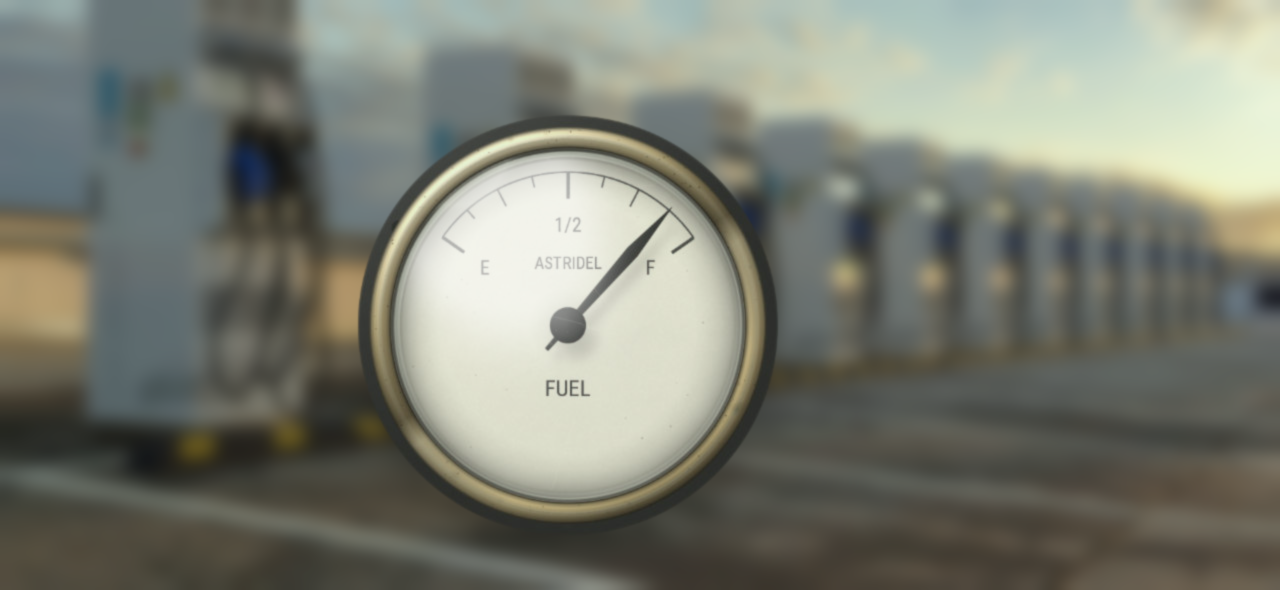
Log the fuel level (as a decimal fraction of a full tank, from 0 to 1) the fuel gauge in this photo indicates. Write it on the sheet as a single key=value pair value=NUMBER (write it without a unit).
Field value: value=0.875
